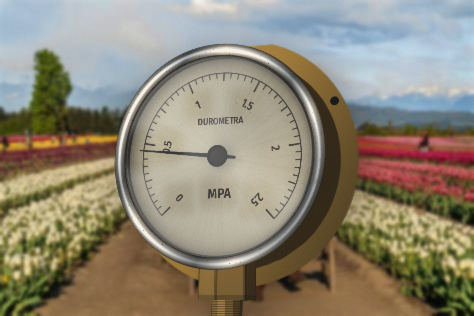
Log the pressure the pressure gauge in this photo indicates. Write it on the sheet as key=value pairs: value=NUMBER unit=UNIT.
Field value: value=0.45 unit=MPa
